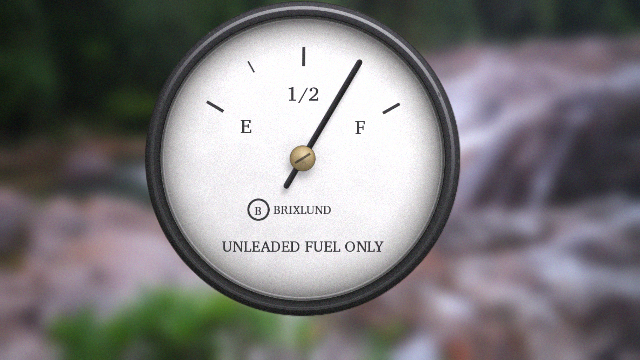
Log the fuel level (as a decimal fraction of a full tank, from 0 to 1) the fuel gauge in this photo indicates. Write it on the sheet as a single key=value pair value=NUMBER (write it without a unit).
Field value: value=0.75
